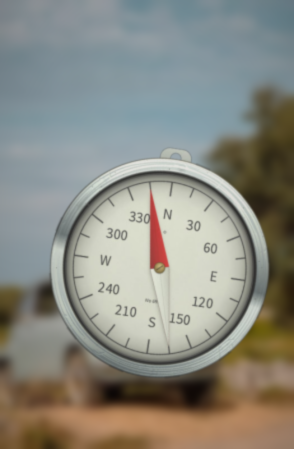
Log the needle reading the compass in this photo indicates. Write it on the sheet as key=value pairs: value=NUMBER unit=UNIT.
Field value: value=345 unit=°
